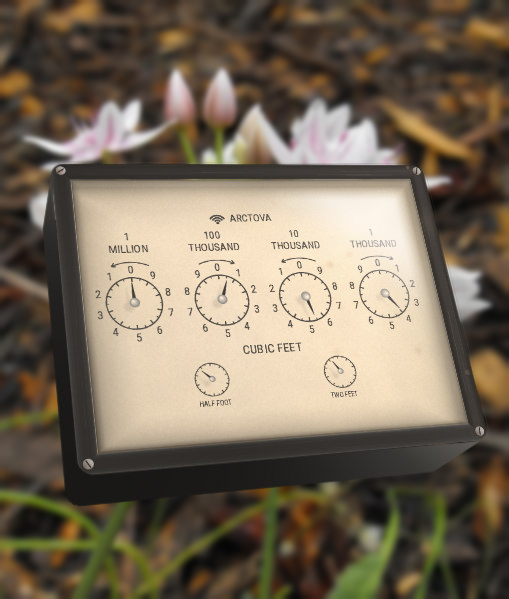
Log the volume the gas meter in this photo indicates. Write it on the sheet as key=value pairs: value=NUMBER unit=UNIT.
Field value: value=5400 unit=ft³
